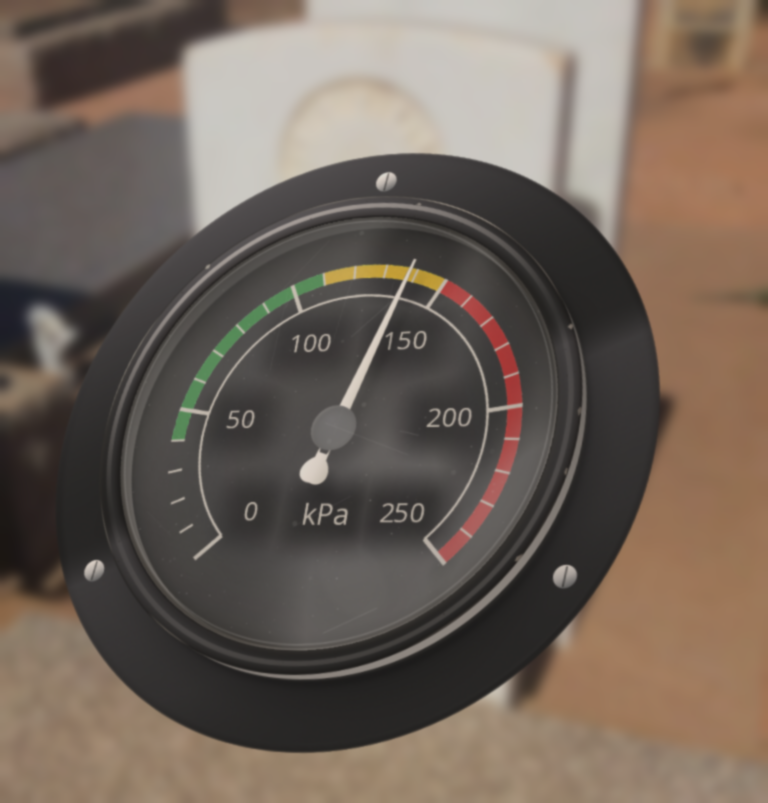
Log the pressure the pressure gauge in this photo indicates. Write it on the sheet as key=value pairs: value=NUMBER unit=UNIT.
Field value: value=140 unit=kPa
